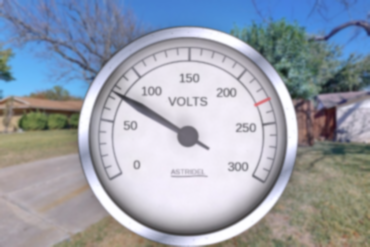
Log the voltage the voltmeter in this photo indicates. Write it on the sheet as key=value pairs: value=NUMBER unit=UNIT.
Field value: value=75 unit=V
